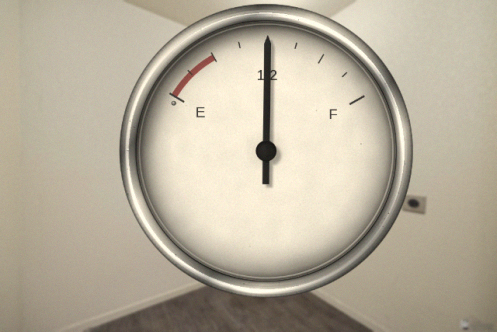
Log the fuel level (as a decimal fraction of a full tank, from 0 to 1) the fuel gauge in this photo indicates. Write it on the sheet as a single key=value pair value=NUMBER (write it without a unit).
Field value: value=0.5
